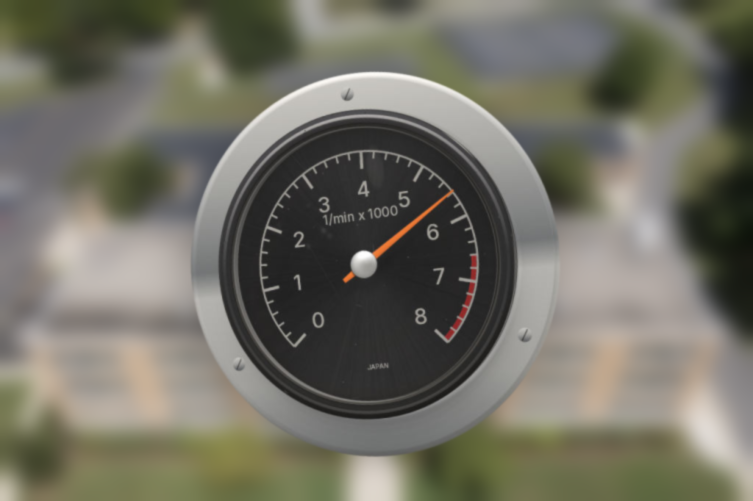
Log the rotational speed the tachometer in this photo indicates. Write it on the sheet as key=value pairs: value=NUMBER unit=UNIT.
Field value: value=5600 unit=rpm
